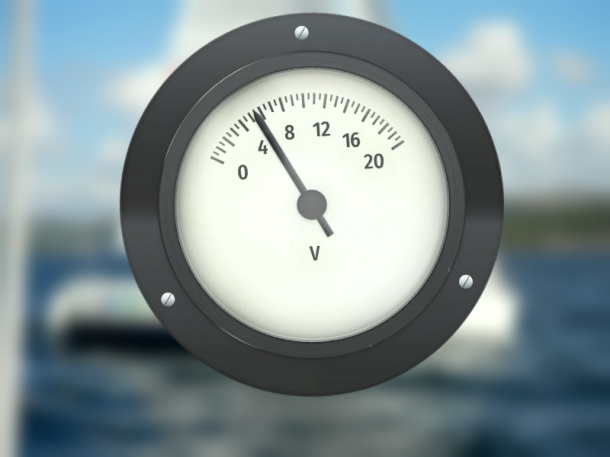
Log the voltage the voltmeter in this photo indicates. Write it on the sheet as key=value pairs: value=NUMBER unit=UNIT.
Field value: value=5.5 unit=V
